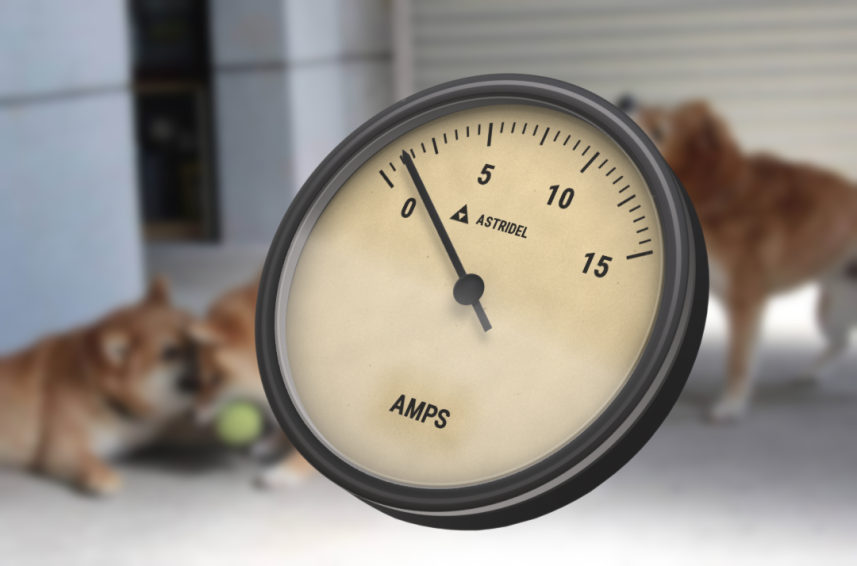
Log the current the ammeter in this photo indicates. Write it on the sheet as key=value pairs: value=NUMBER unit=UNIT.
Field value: value=1.25 unit=A
